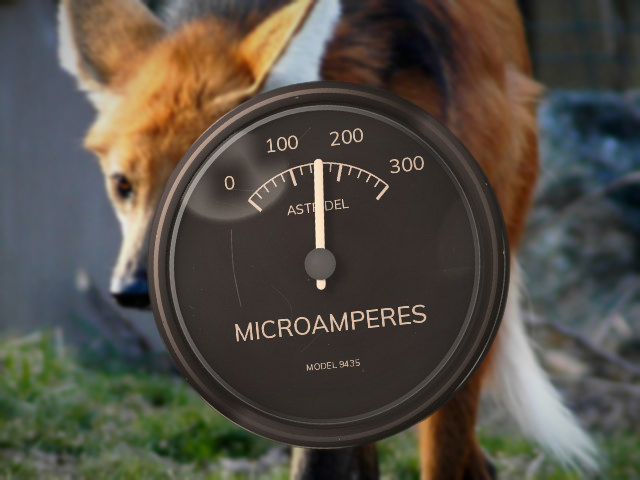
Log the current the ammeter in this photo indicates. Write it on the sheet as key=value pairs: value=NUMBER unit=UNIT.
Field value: value=160 unit=µA
